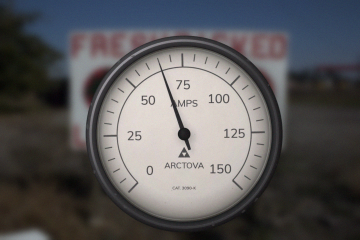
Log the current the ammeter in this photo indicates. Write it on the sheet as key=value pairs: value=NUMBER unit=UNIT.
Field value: value=65 unit=A
